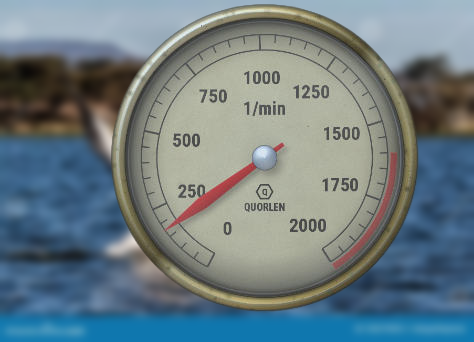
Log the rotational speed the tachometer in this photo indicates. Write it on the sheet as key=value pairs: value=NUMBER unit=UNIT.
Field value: value=175 unit=rpm
